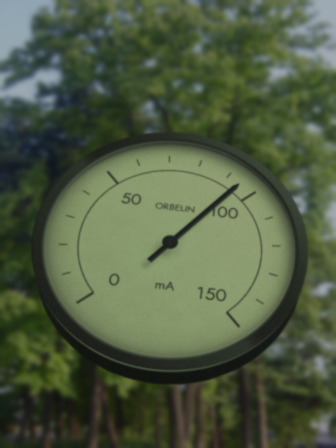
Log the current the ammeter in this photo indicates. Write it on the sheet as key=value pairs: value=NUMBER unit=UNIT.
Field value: value=95 unit=mA
